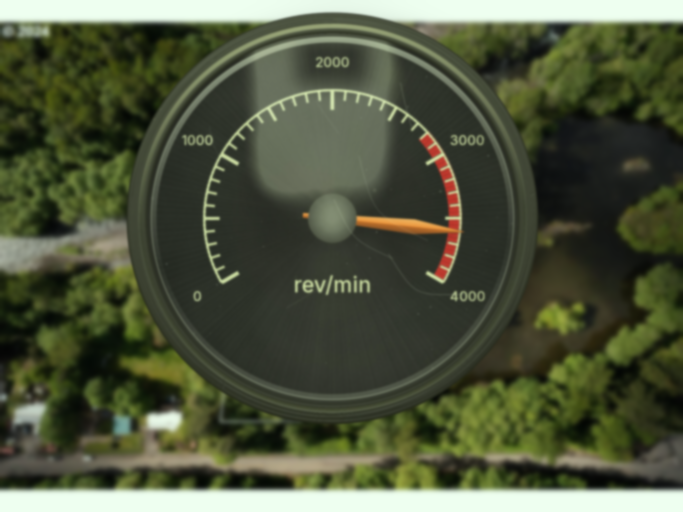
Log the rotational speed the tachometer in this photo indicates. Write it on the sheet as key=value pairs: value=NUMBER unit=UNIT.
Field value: value=3600 unit=rpm
